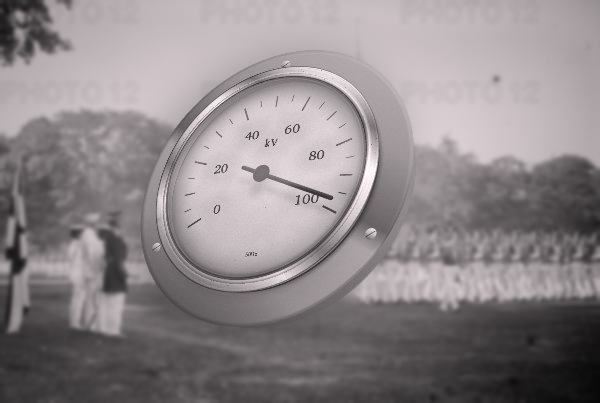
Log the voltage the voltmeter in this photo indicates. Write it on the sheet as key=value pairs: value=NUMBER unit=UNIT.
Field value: value=97.5 unit=kV
